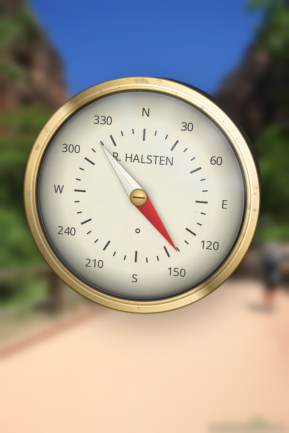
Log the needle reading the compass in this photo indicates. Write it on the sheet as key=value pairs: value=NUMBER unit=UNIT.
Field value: value=140 unit=°
